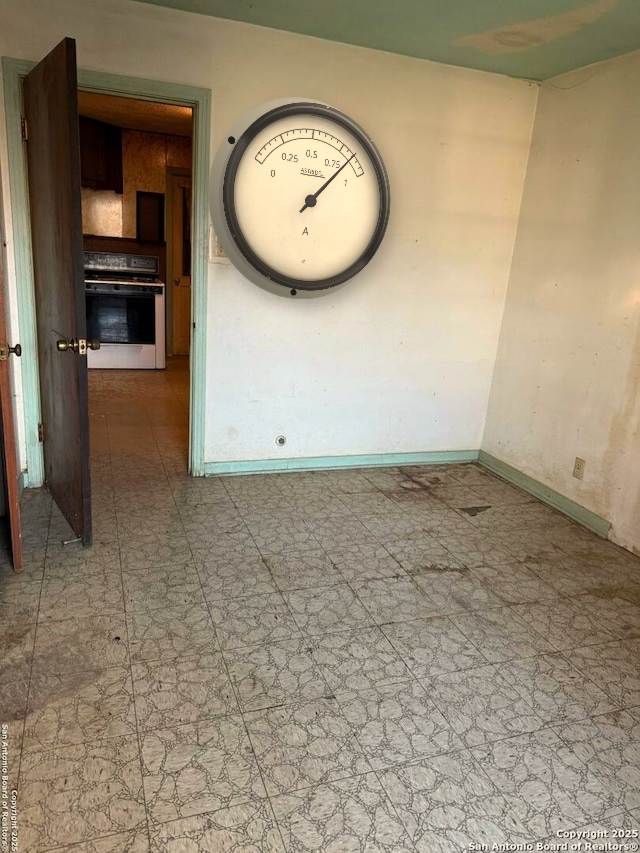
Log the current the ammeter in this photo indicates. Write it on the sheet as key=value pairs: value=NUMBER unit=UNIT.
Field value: value=0.85 unit=A
